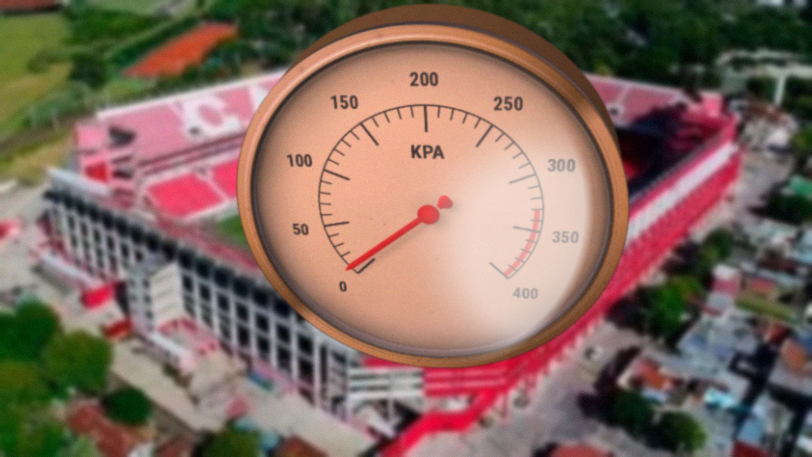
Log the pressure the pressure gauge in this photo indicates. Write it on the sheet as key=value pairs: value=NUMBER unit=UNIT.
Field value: value=10 unit=kPa
